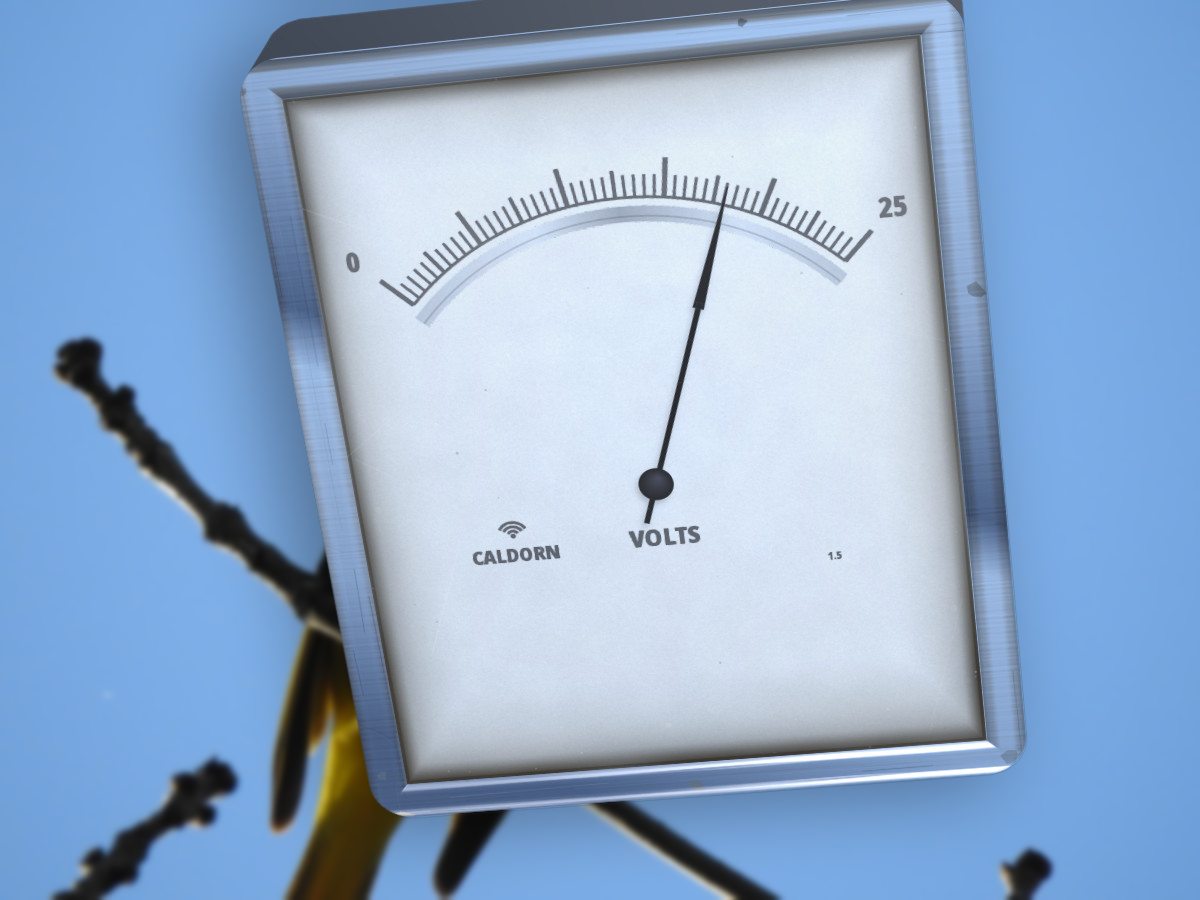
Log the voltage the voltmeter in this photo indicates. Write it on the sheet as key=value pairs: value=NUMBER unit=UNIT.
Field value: value=18 unit=V
